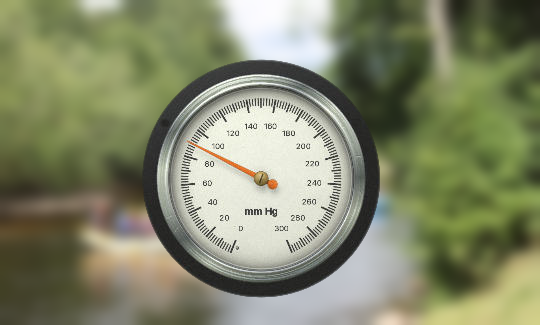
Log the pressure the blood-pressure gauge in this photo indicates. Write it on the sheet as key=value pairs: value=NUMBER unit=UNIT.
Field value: value=90 unit=mmHg
